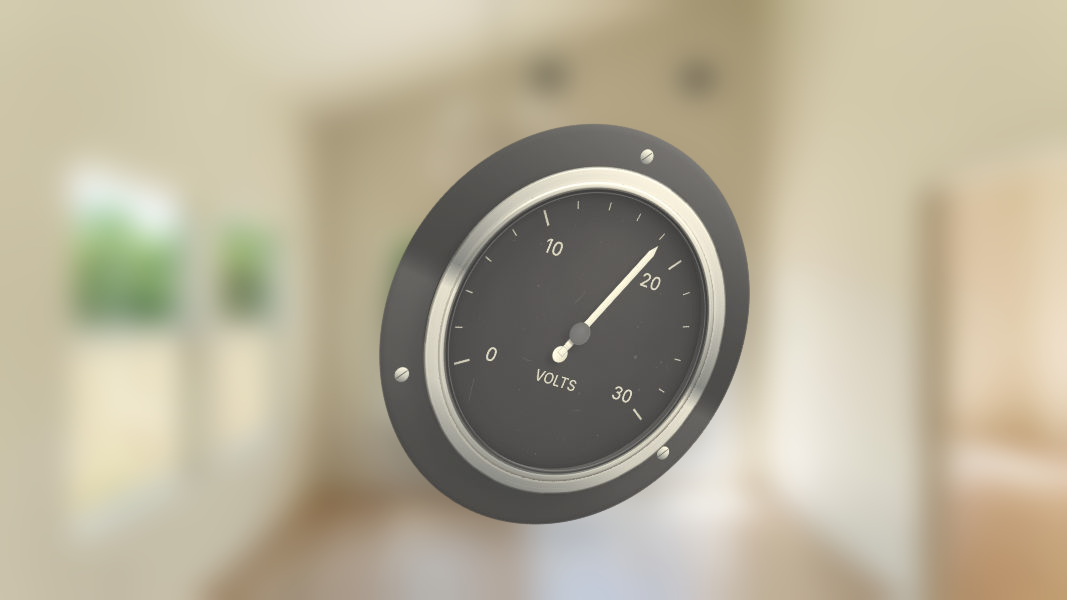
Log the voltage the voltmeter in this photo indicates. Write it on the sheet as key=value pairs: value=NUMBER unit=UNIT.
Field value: value=18 unit=V
